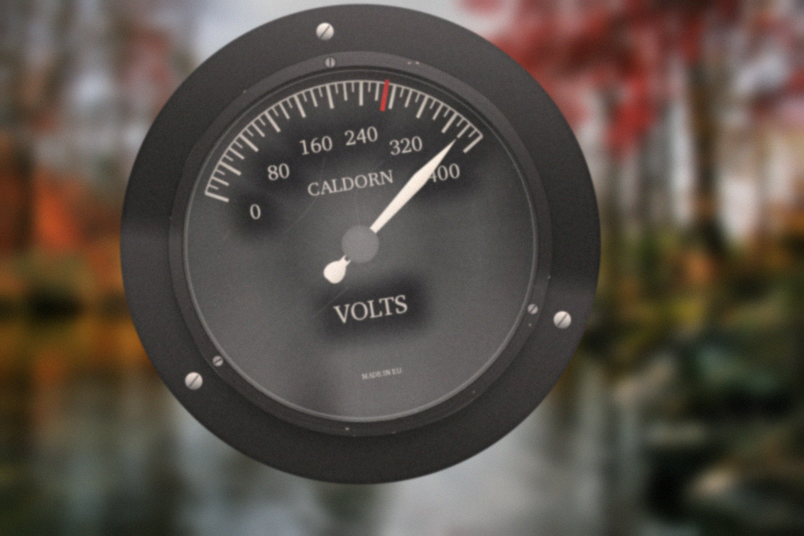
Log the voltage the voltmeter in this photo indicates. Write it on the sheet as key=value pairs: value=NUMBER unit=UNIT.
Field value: value=380 unit=V
